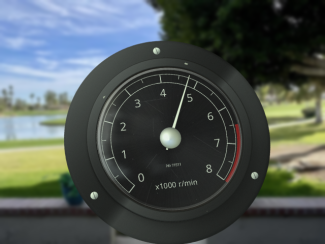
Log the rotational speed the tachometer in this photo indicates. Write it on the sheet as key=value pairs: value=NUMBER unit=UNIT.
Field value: value=4750 unit=rpm
